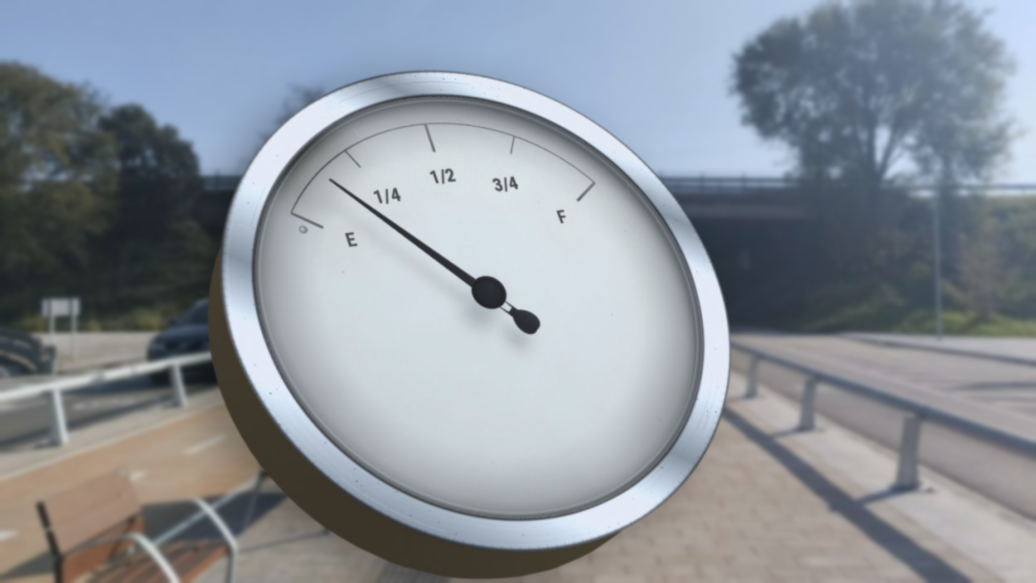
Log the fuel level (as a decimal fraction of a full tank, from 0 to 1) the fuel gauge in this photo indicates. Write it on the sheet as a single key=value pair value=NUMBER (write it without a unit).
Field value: value=0.125
